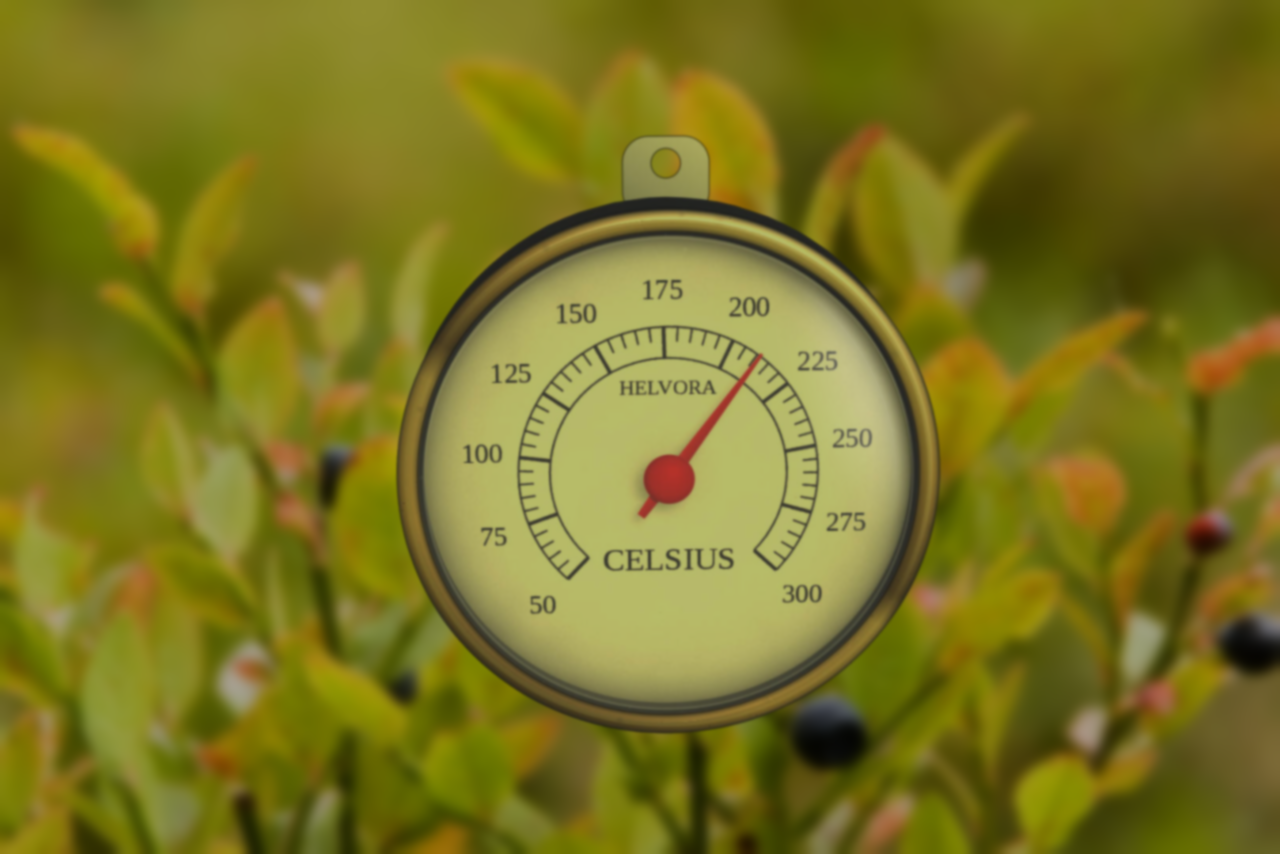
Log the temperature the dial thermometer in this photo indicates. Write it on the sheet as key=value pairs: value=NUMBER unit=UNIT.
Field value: value=210 unit=°C
